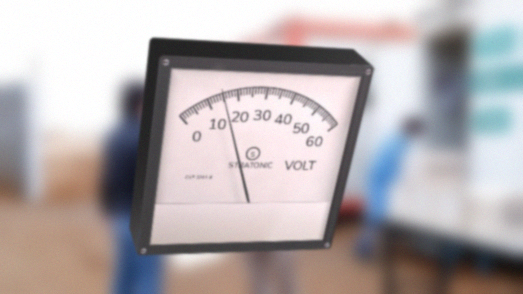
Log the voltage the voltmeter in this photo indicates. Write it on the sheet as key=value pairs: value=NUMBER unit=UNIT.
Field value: value=15 unit=V
